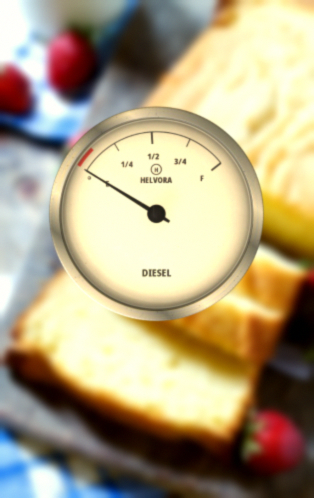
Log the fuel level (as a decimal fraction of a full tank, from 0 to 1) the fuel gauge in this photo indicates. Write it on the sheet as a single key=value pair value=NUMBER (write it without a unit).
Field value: value=0
